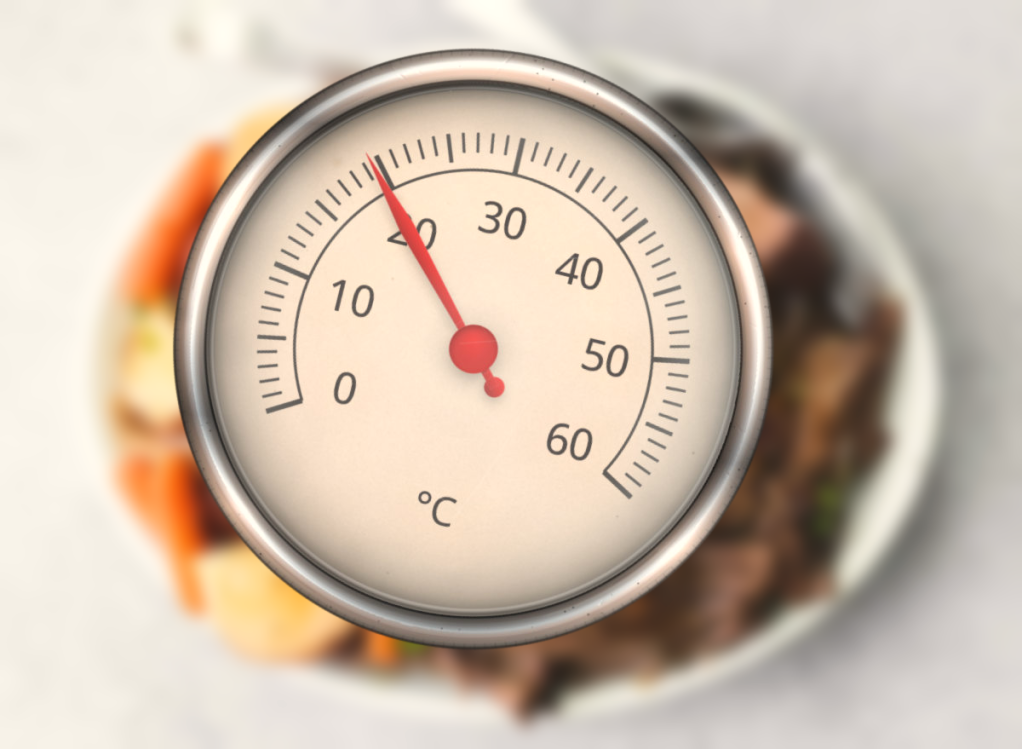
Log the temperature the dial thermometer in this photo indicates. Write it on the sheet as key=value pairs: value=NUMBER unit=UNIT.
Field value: value=19.5 unit=°C
